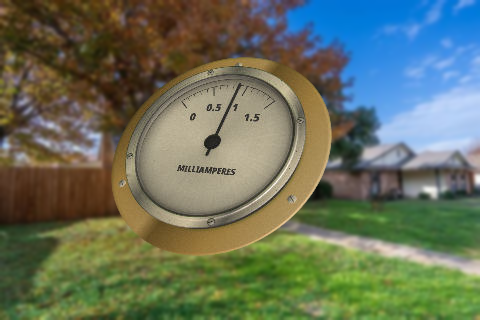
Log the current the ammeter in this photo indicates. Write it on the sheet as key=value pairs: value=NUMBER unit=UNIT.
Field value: value=0.9 unit=mA
